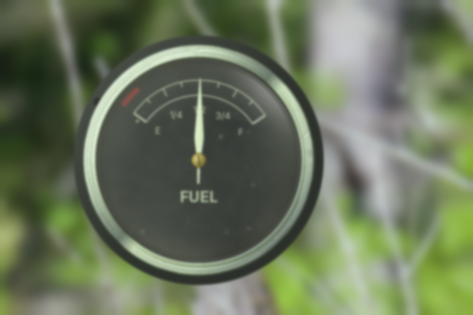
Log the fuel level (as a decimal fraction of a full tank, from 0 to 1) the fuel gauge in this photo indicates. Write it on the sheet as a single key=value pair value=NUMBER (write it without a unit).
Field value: value=0.5
